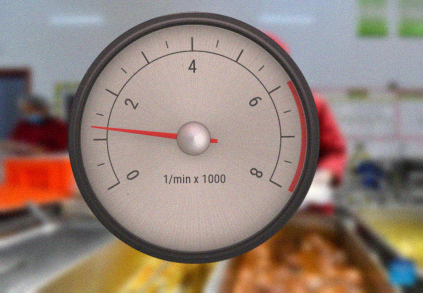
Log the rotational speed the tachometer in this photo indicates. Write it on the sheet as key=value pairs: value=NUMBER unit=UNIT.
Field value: value=1250 unit=rpm
